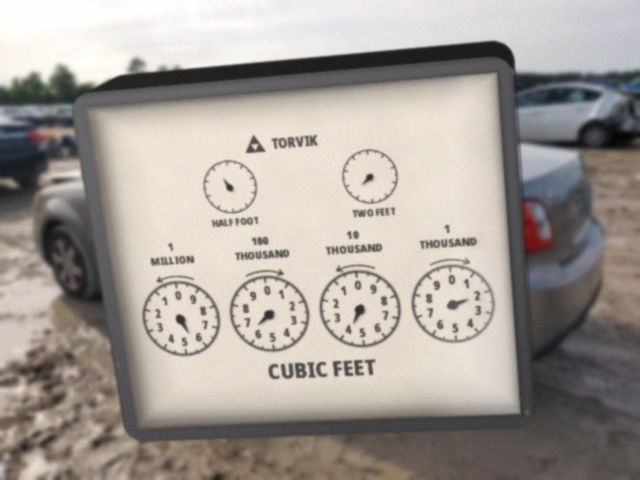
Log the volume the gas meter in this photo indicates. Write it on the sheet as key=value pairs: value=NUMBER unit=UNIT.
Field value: value=564200 unit=ft³
